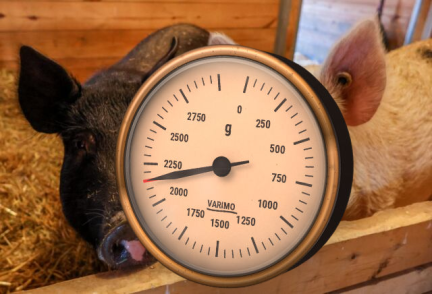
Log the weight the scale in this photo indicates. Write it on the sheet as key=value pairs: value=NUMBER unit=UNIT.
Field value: value=2150 unit=g
